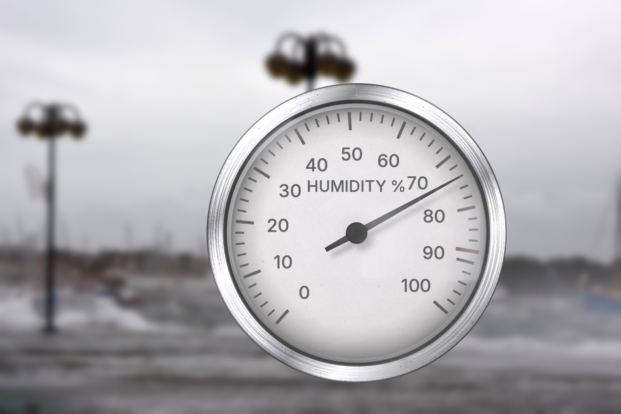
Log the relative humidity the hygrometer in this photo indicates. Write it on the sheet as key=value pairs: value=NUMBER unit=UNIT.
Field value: value=74 unit=%
